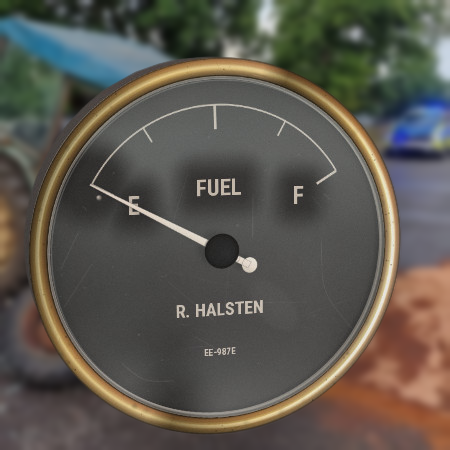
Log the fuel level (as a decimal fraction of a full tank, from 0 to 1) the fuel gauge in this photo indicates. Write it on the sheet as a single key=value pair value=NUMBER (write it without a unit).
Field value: value=0
